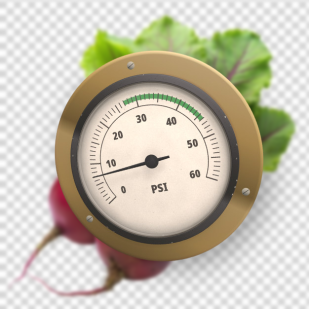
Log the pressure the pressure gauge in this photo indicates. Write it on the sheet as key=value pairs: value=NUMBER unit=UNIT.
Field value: value=7 unit=psi
